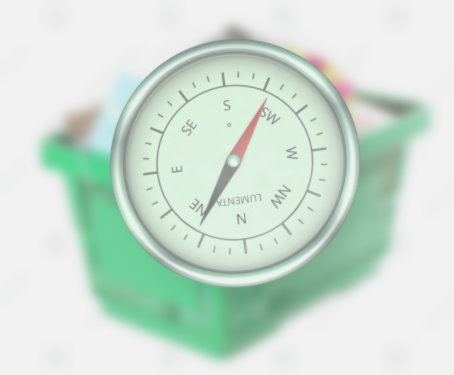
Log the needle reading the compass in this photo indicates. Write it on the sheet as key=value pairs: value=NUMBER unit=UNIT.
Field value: value=215 unit=°
